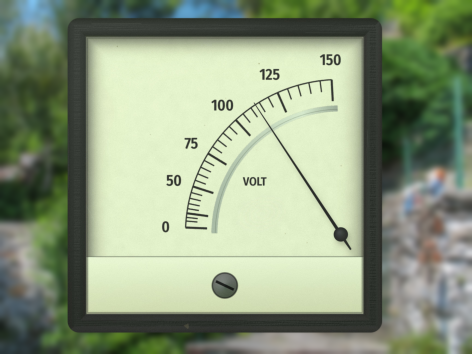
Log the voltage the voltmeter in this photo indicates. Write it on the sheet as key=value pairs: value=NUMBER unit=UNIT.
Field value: value=112.5 unit=V
